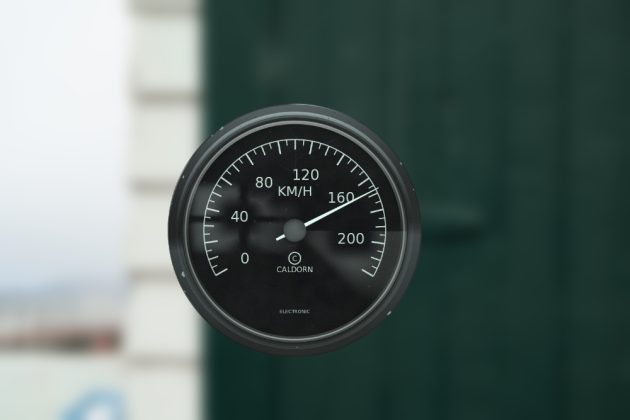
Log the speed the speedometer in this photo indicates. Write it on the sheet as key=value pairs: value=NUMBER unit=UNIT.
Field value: value=167.5 unit=km/h
